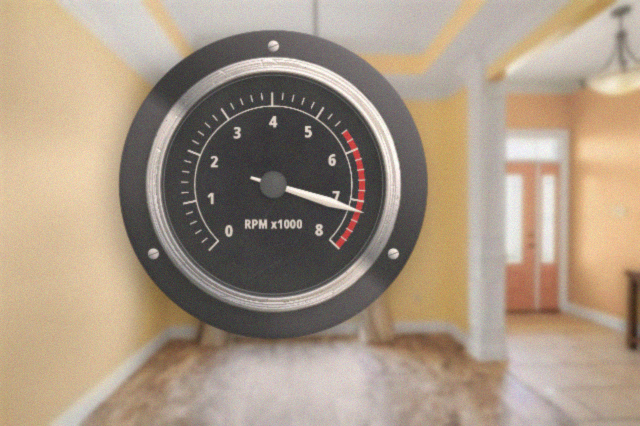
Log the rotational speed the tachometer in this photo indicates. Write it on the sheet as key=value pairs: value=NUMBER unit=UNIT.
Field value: value=7200 unit=rpm
